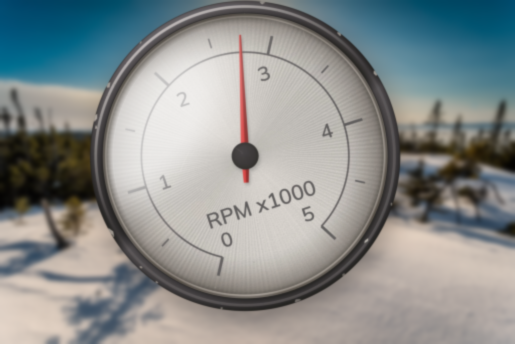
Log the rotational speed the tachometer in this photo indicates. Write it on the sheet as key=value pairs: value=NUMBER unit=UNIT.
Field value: value=2750 unit=rpm
